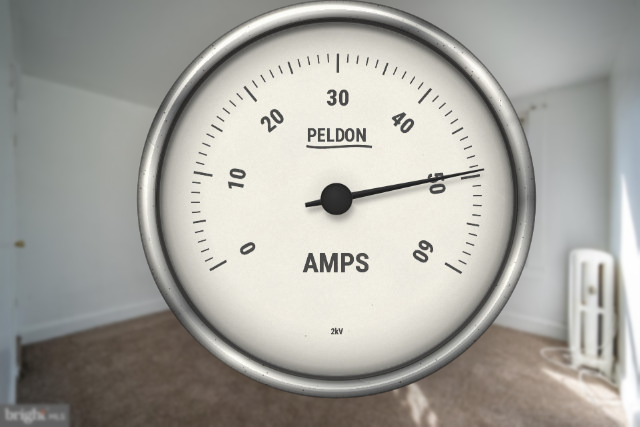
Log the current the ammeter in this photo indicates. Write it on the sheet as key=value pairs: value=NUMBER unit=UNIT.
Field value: value=49.5 unit=A
